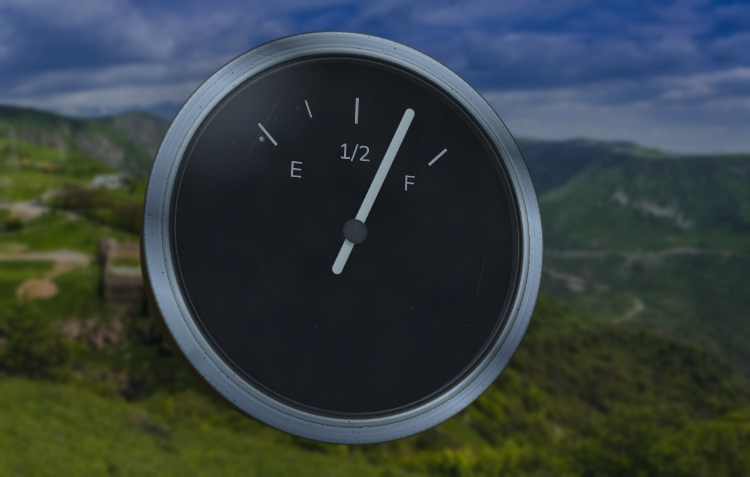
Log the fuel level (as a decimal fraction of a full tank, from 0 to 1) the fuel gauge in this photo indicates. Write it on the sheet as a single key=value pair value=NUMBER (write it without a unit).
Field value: value=0.75
